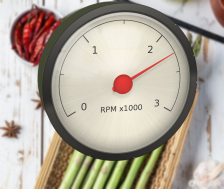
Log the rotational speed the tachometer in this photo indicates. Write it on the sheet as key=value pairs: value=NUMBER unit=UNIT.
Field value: value=2250 unit=rpm
